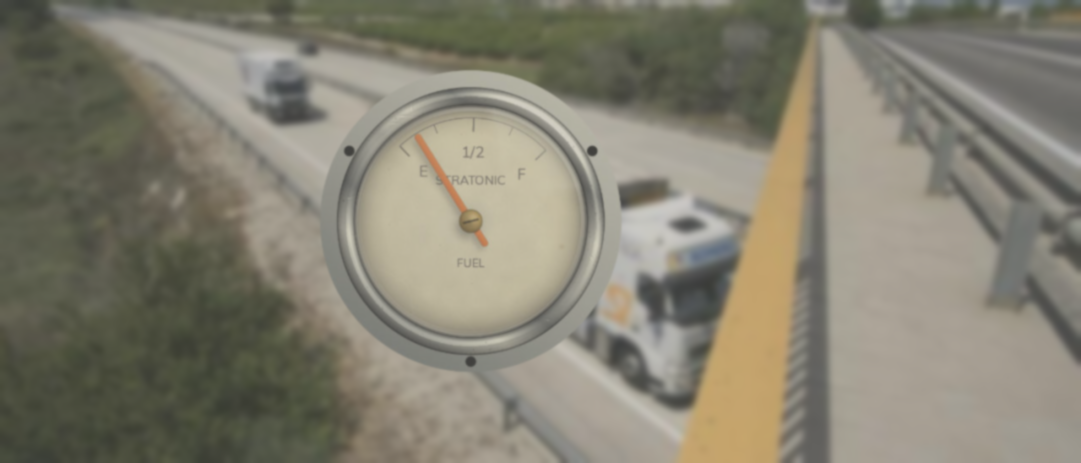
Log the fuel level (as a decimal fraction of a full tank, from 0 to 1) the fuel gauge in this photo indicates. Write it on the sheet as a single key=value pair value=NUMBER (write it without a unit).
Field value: value=0.125
